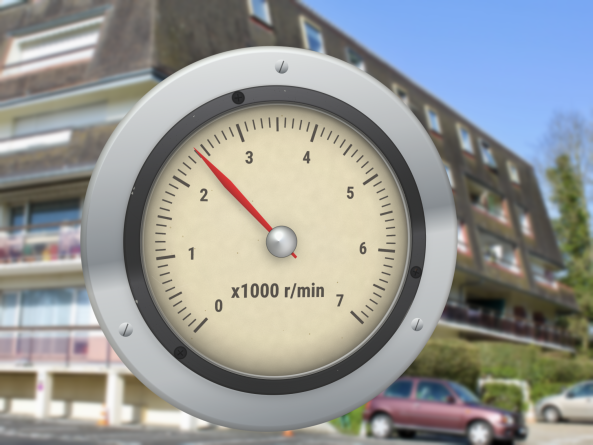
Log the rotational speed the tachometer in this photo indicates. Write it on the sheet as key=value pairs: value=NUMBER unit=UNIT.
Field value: value=2400 unit=rpm
